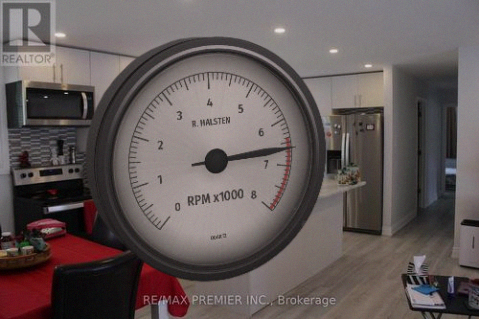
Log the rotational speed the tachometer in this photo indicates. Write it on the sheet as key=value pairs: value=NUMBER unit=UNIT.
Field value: value=6600 unit=rpm
